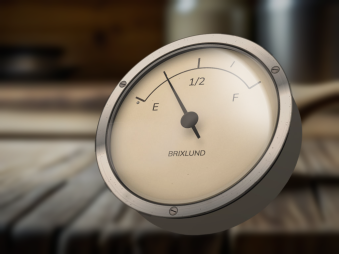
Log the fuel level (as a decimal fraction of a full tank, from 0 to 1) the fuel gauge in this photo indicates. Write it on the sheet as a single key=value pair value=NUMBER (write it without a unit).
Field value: value=0.25
